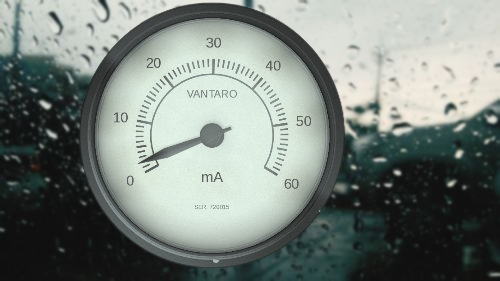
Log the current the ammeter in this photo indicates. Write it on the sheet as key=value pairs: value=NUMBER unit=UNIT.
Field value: value=2 unit=mA
